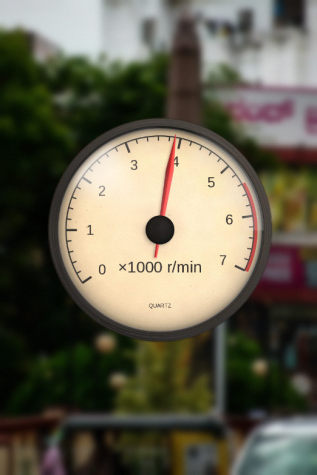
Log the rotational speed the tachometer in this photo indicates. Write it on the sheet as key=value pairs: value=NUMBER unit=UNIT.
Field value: value=3900 unit=rpm
